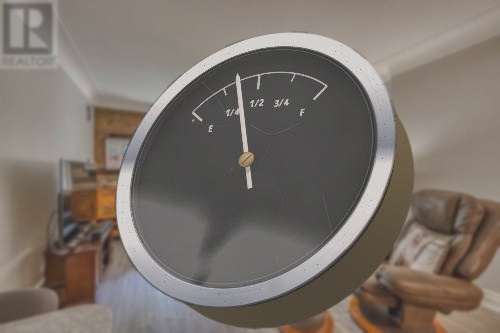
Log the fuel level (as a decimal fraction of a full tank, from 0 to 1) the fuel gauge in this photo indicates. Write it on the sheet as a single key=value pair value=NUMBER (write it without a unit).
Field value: value=0.375
